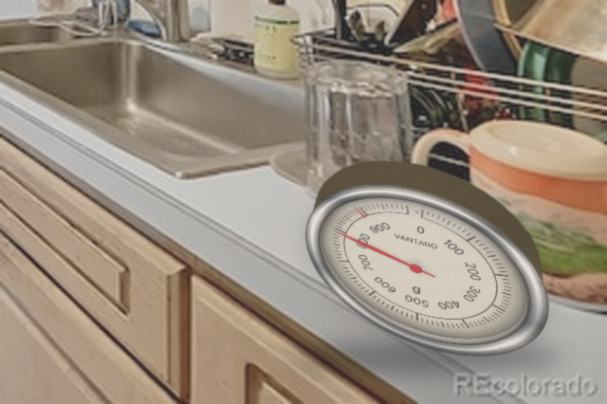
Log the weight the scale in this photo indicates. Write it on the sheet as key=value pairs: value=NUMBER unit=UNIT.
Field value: value=800 unit=g
